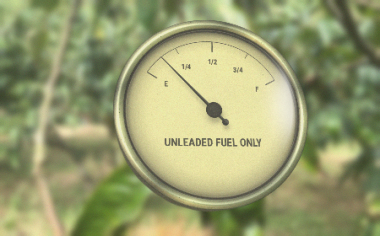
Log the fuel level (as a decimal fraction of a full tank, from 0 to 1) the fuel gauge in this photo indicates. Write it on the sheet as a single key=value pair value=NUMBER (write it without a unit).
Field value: value=0.125
